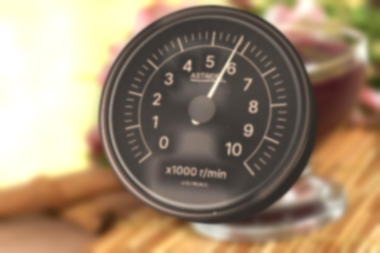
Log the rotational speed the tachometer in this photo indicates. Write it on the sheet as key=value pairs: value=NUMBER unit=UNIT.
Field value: value=5800 unit=rpm
